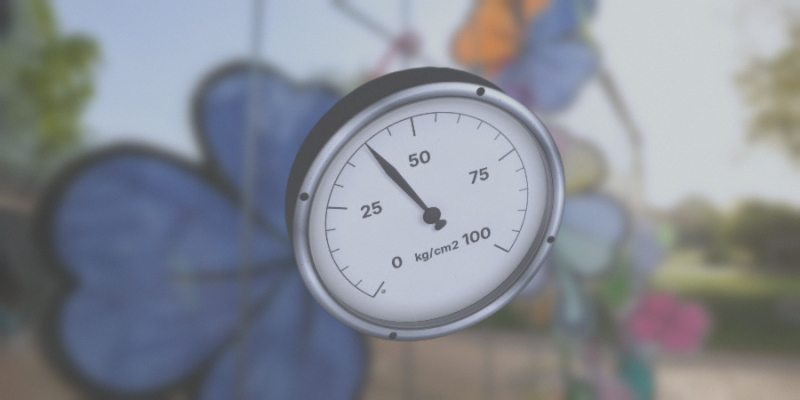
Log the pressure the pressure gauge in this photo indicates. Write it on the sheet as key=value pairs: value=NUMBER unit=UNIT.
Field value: value=40 unit=kg/cm²
